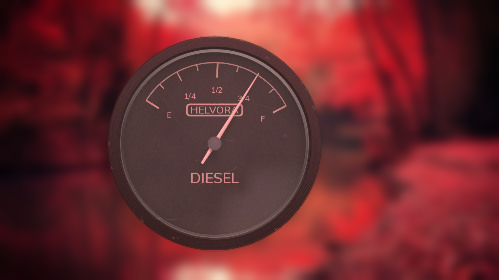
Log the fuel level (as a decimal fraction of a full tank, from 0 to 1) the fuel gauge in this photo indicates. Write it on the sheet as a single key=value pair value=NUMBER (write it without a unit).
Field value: value=0.75
